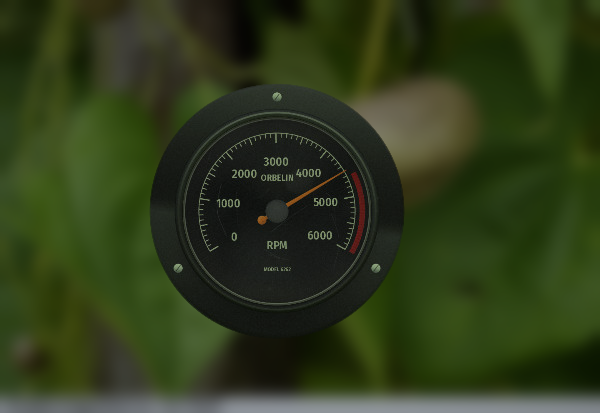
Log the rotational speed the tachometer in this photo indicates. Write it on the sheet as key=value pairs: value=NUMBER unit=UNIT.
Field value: value=4500 unit=rpm
